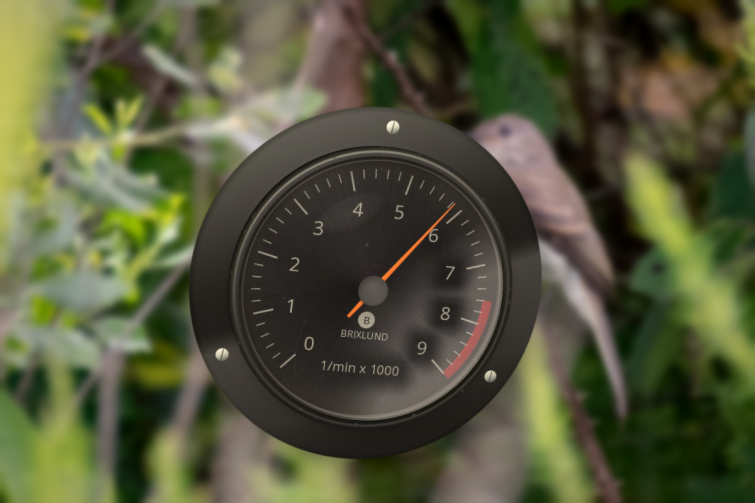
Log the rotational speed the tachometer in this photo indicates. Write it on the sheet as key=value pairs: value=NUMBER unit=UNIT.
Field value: value=5800 unit=rpm
